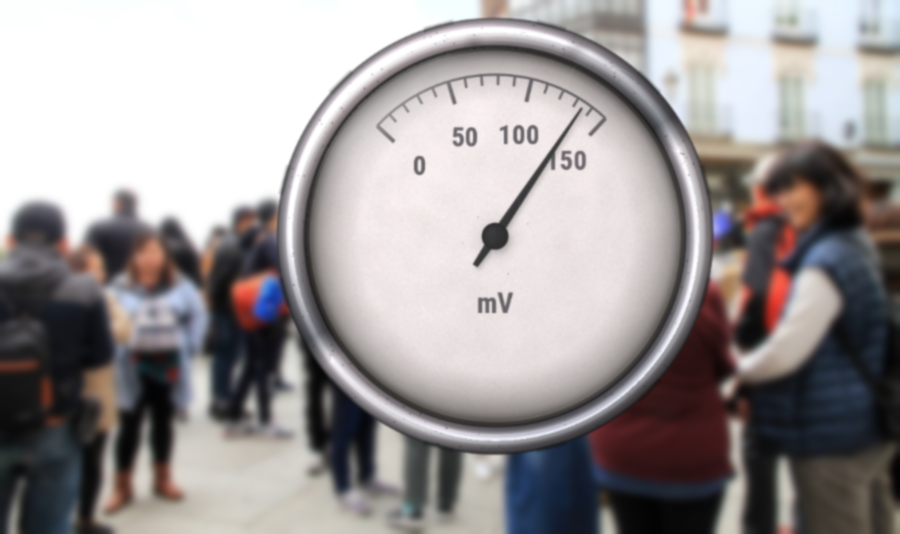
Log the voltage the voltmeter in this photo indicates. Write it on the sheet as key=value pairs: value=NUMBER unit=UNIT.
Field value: value=135 unit=mV
